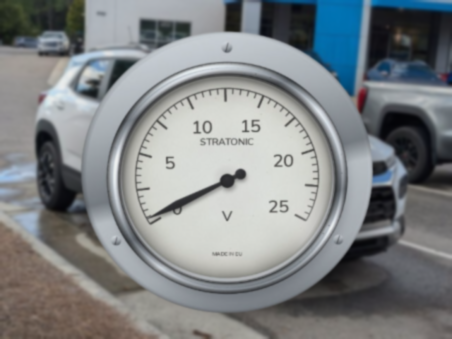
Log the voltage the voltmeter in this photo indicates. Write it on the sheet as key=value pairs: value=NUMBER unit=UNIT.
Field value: value=0.5 unit=V
